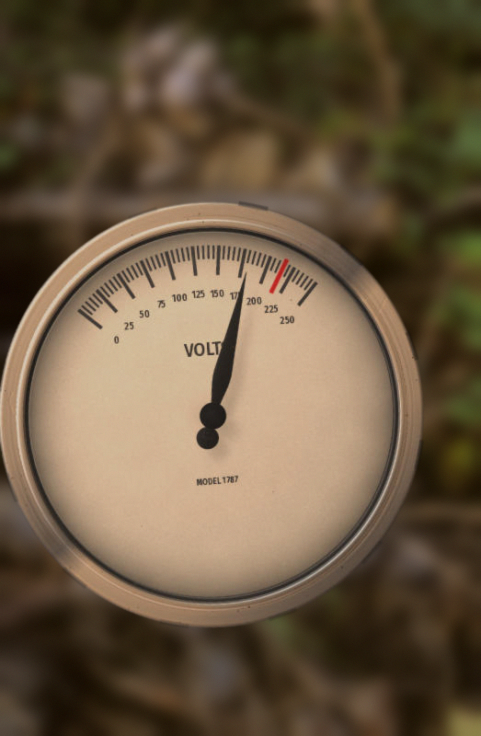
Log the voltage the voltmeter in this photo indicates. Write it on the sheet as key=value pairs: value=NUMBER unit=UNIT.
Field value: value=180 unit=V
